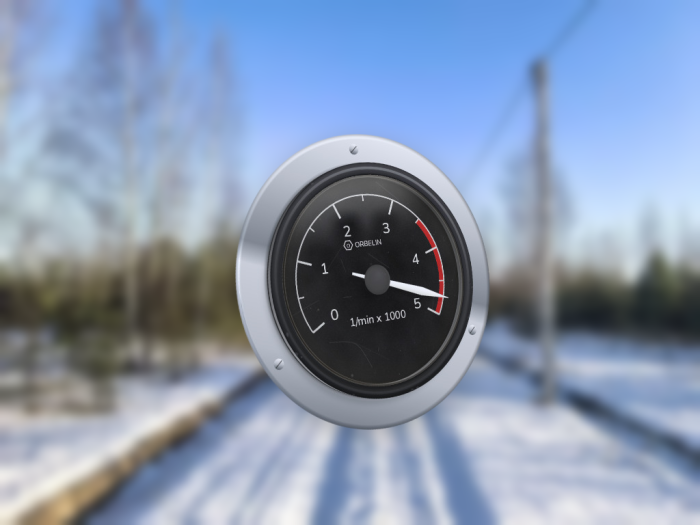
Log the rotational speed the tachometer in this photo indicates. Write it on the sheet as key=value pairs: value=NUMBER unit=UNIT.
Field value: value=4750 unit=rpm
